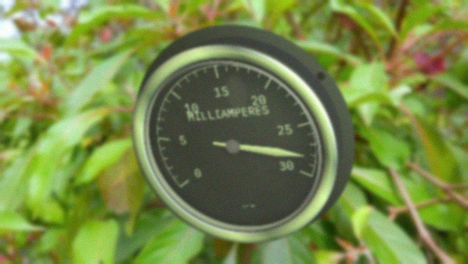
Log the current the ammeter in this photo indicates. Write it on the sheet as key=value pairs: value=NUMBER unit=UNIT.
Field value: value=28 unit=mA
